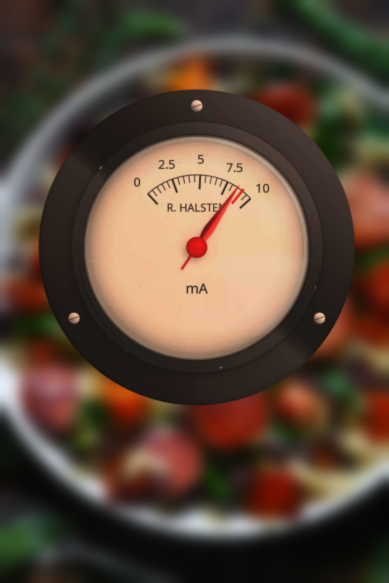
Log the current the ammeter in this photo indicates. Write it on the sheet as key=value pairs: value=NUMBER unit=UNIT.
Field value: value=8.5 unit=mA
